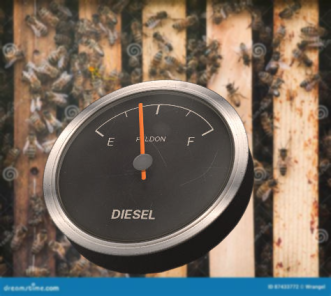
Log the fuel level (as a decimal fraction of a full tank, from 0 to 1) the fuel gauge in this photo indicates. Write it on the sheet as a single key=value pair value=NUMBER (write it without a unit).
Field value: value=0.375
